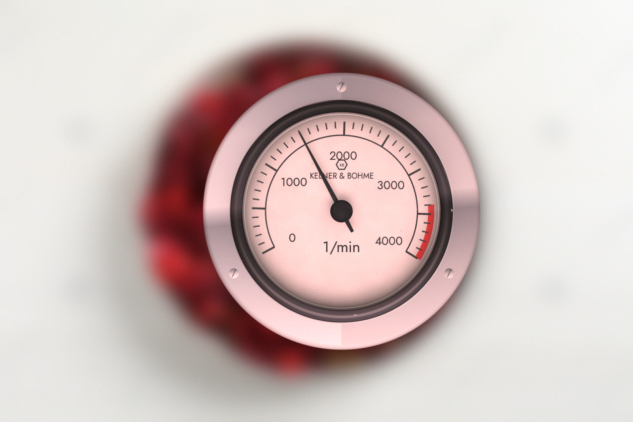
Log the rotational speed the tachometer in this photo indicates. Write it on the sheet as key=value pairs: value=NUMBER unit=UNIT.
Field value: value=1500 unit=rpm
